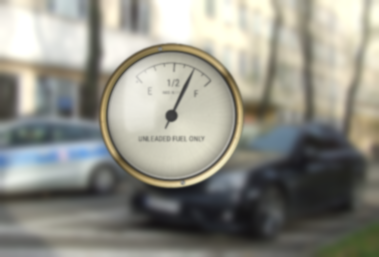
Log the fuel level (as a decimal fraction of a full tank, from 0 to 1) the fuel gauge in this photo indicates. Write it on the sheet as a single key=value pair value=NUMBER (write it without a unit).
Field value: value=0.75
